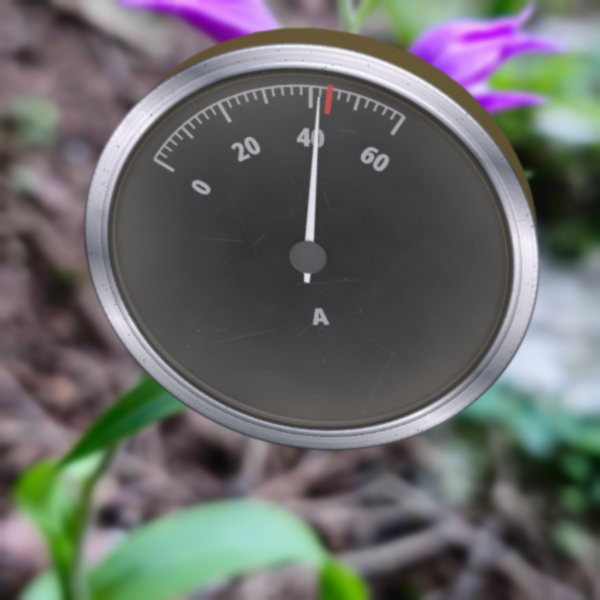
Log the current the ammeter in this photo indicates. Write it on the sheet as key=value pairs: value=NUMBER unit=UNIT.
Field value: value=42 unit=A
